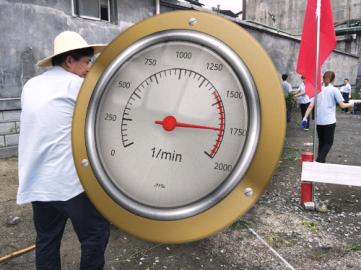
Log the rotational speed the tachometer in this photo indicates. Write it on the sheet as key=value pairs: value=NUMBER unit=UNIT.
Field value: value=1750 unit=rpm
